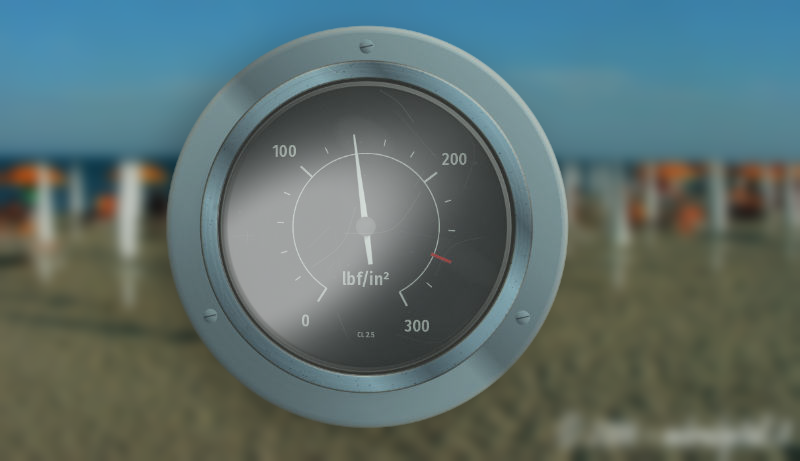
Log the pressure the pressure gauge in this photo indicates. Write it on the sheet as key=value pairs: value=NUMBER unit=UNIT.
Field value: value=140 unit=psi
